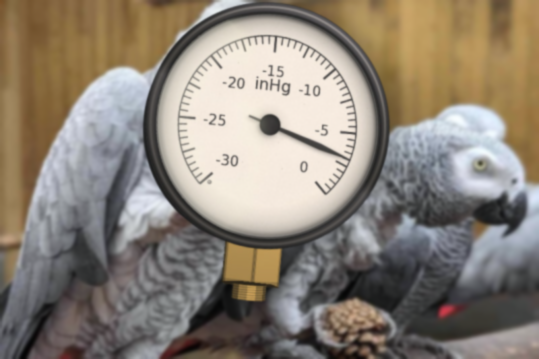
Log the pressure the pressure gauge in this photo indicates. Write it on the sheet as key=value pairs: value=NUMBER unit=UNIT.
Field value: value=-3 unit=inHg
